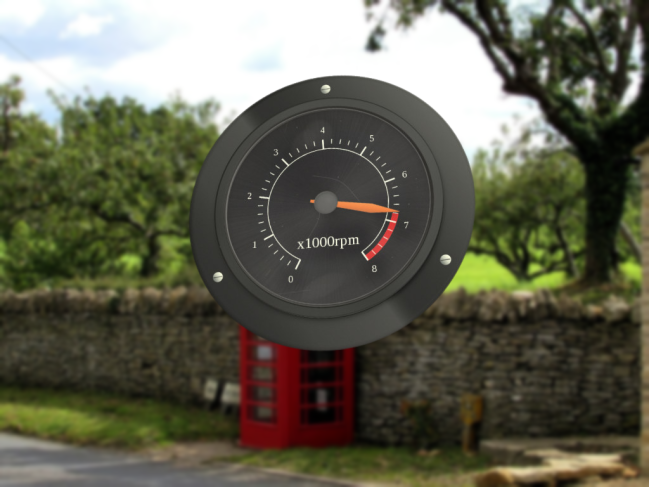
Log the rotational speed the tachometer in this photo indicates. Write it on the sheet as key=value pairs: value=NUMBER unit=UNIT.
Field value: value=6800 unit=rpm
